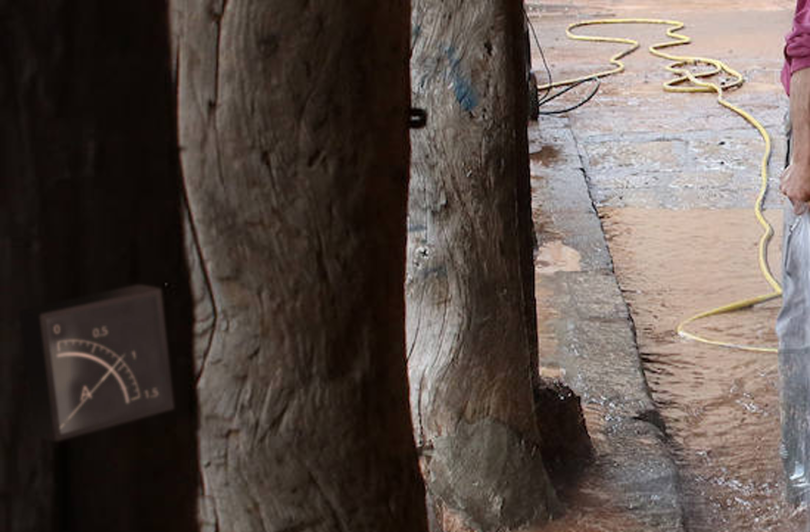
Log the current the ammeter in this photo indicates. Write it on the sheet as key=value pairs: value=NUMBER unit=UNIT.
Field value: value=0.9 unit=A
